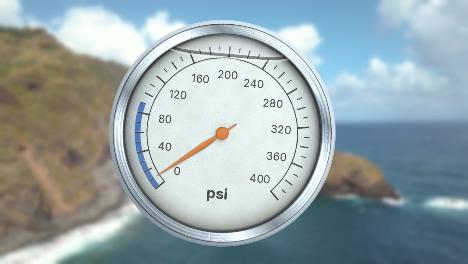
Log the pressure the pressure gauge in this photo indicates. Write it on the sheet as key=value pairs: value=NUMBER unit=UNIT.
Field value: value=10 unit=psi
